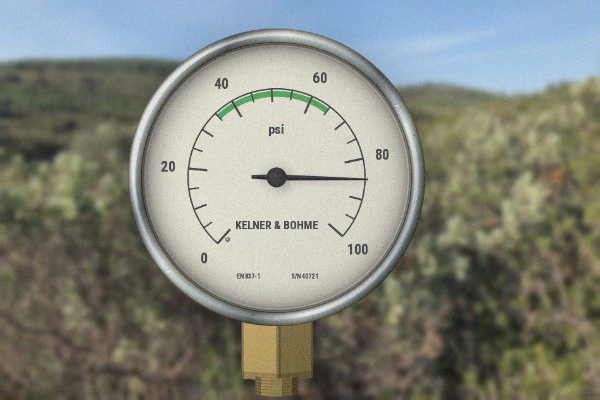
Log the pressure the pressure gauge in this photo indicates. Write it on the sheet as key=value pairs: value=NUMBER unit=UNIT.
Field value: value=85 unit=psi
